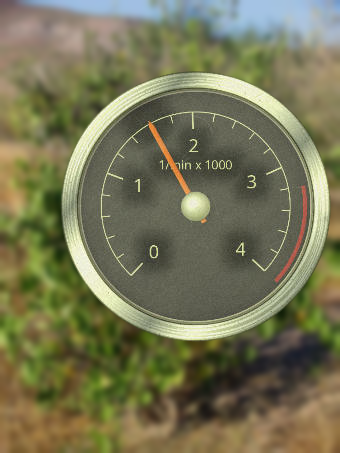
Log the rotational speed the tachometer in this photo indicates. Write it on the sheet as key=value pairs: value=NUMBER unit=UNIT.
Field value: value=1600 unit=rpm
